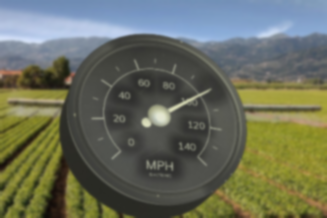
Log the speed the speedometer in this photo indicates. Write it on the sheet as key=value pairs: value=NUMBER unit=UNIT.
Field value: value=100 unit=mph
